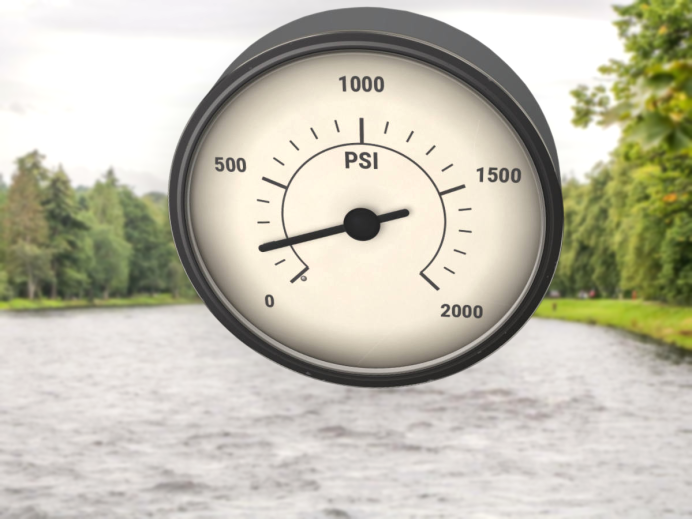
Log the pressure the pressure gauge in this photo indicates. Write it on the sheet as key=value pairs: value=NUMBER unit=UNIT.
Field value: value=200 unit=psi
